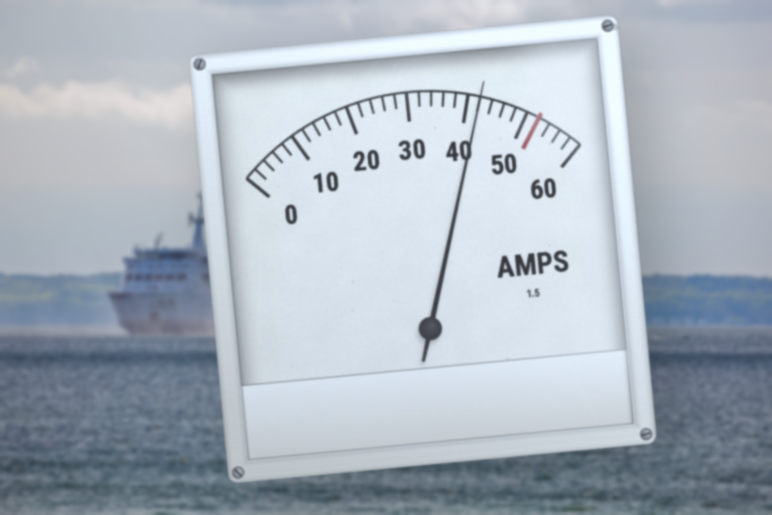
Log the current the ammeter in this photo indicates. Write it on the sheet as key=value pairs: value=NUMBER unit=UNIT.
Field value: value=42 unit=A
